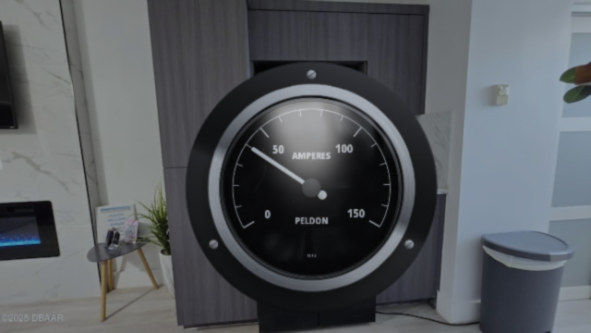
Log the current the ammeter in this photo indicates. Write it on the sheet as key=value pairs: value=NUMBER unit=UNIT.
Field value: value=40 unit=A
